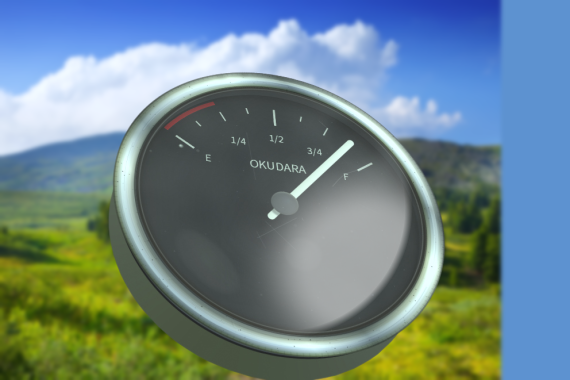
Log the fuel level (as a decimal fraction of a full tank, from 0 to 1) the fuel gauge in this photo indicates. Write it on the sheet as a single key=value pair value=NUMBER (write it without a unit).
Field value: value=0.875
